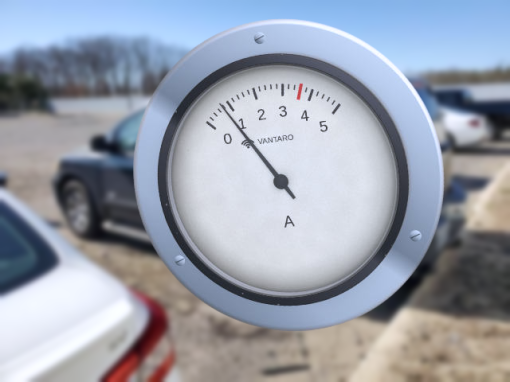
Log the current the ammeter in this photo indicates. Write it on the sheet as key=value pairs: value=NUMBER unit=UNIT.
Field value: value=0.8 unit=A
